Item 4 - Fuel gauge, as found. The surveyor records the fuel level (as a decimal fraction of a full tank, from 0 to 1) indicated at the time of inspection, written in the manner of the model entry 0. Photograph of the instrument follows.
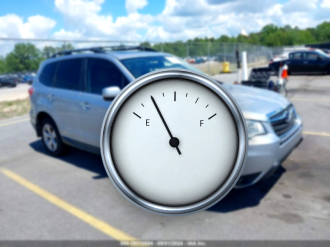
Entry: 0.25
